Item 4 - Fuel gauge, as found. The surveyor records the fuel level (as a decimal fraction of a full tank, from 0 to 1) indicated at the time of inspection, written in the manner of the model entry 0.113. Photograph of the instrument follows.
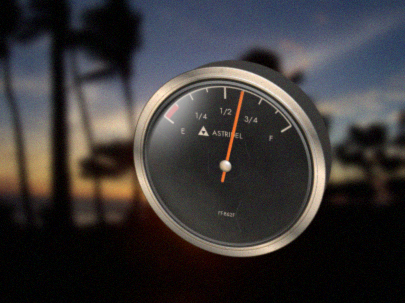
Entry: 0.625
